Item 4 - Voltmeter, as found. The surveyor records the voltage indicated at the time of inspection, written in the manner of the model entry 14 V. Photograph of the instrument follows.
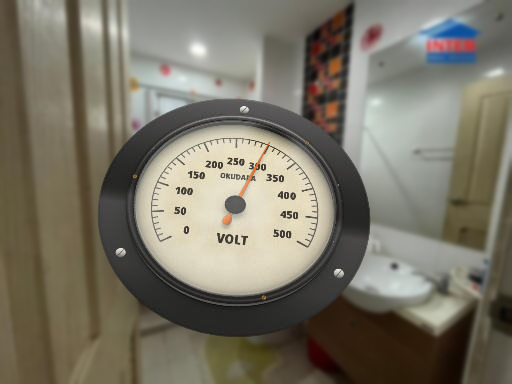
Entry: 300 V
